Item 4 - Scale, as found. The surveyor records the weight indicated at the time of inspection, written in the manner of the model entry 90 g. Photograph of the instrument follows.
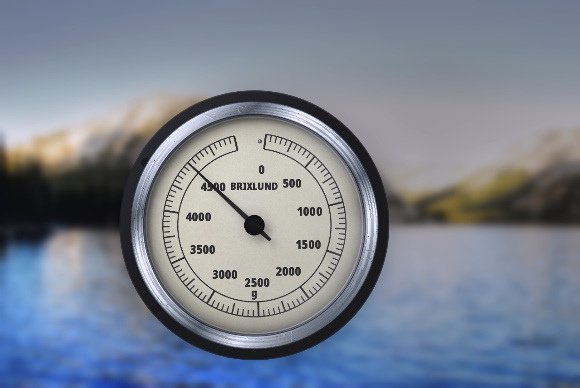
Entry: 4500 g
